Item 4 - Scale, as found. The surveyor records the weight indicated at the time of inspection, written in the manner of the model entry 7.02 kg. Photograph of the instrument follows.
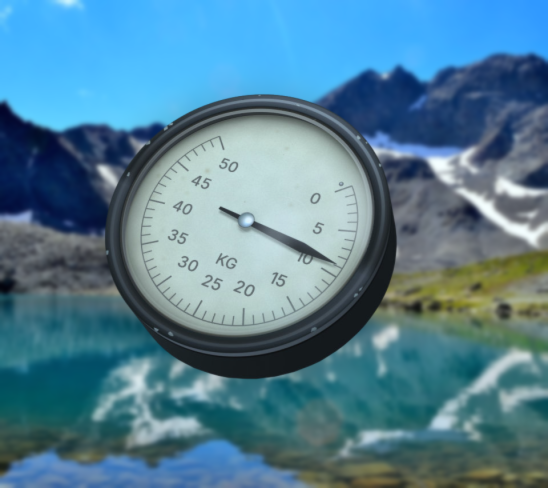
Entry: 9 kg
